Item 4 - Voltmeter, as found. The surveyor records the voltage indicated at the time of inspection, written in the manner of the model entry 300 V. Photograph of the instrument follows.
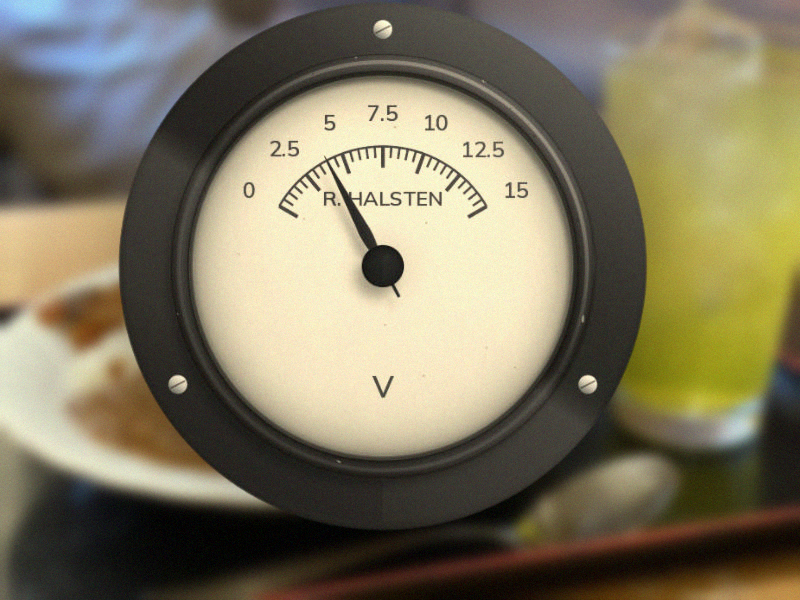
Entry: 4 V
